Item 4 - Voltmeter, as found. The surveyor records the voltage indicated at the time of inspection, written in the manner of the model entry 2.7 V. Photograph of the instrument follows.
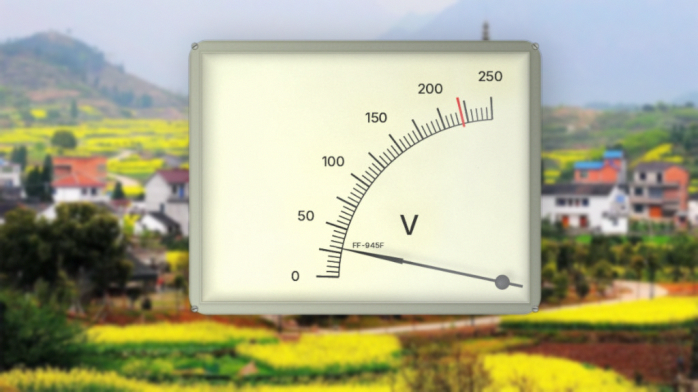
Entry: 30 V
